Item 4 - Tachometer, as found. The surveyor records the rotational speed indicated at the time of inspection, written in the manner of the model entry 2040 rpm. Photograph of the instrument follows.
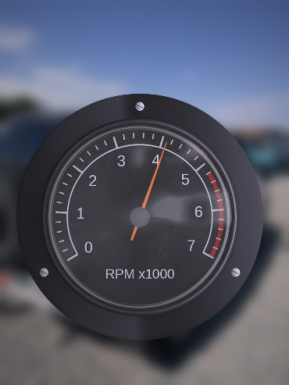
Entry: 4100 rpm
